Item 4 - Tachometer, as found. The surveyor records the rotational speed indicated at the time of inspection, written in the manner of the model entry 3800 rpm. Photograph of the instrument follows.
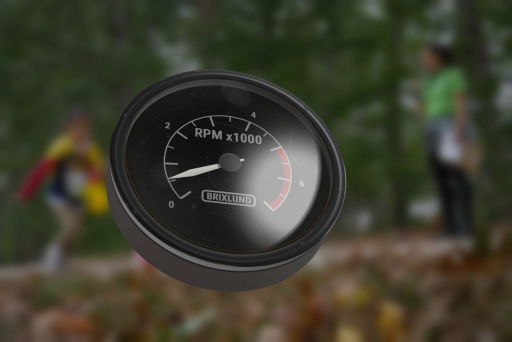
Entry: 500 rpm
